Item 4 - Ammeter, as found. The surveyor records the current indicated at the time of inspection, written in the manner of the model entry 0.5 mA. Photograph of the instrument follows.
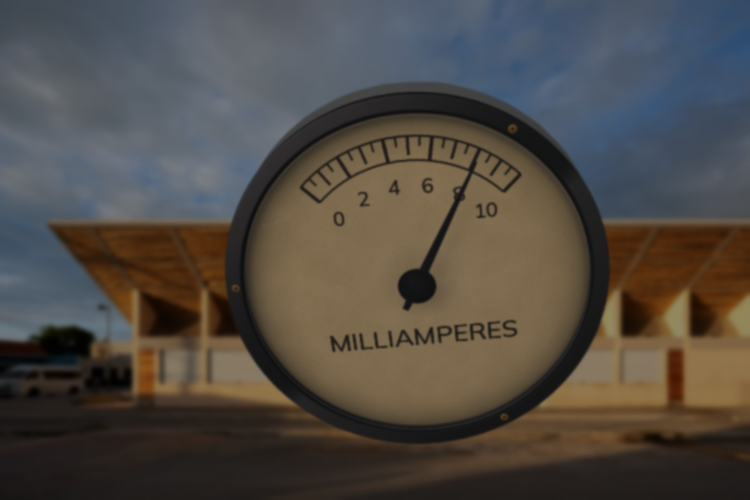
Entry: 8 mA
